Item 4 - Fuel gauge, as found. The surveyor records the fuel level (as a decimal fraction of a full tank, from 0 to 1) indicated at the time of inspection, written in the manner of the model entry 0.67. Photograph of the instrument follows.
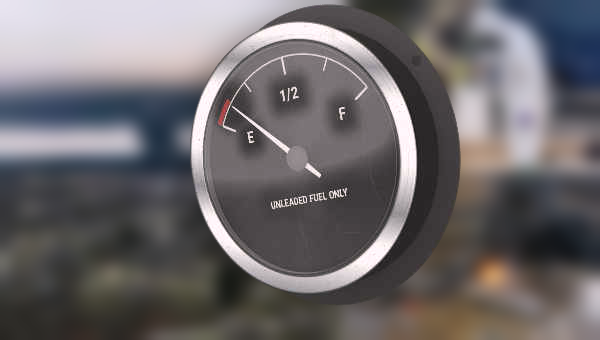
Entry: 0.125
